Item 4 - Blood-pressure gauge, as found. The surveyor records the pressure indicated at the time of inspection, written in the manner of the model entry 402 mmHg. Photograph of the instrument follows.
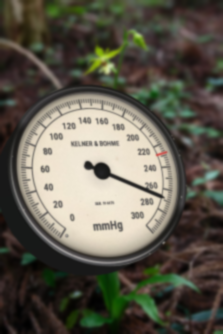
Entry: 270 mmHg
